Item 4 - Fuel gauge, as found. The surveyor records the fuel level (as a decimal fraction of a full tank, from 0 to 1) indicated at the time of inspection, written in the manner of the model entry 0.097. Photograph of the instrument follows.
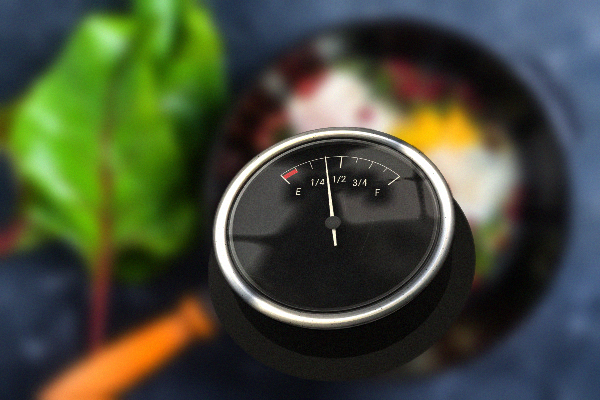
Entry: 0.375
